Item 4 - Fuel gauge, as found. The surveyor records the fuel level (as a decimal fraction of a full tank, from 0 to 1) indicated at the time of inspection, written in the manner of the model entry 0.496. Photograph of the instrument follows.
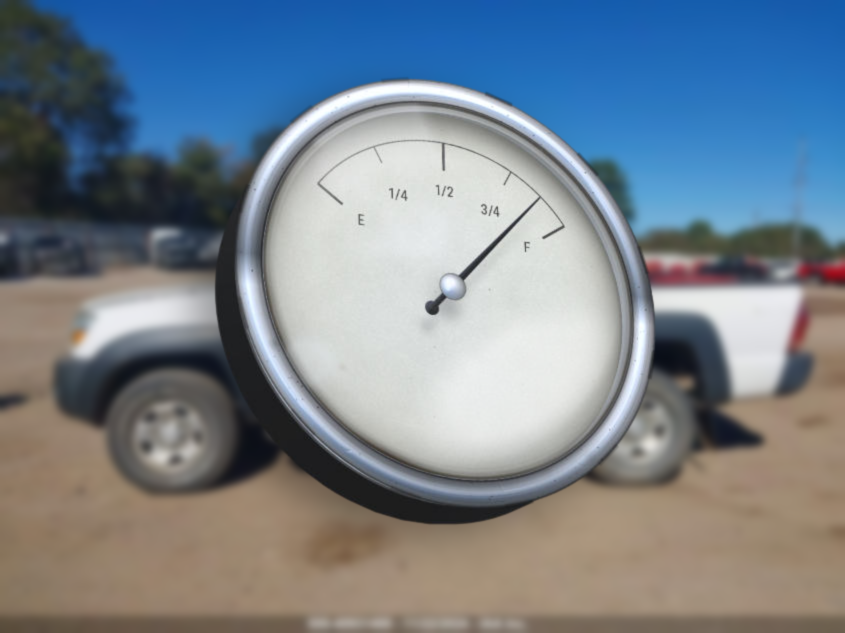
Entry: 0.875
